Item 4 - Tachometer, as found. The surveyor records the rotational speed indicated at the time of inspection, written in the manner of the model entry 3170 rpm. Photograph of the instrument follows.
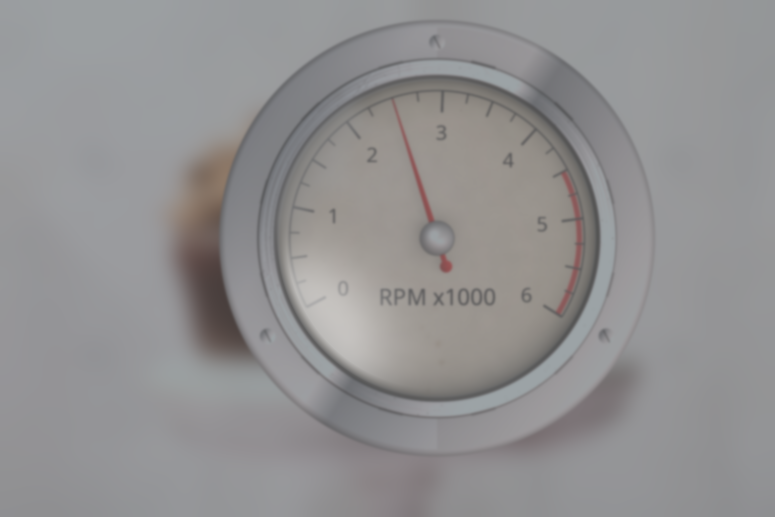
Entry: 2500 rpm
